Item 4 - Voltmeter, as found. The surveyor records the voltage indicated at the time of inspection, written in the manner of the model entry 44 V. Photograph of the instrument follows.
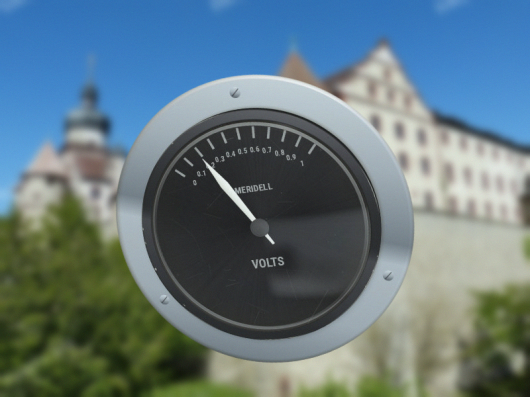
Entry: 0.2 V
